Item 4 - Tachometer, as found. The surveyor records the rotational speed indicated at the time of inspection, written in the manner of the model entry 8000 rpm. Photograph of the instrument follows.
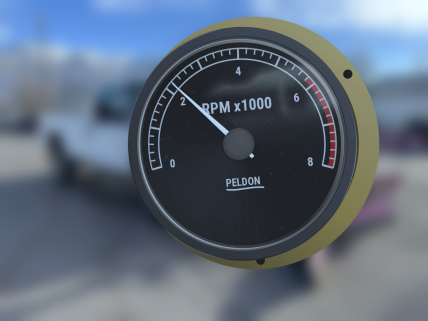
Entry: 2200 rpm
